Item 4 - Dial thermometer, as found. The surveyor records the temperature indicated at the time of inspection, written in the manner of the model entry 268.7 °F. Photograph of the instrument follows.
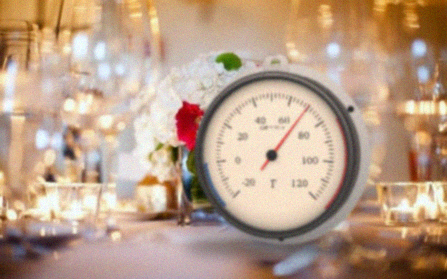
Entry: 70 °F
